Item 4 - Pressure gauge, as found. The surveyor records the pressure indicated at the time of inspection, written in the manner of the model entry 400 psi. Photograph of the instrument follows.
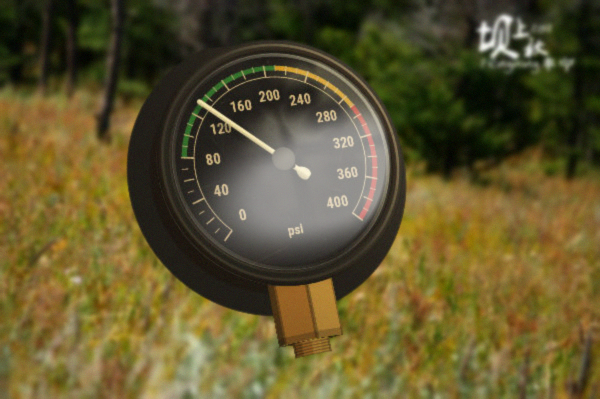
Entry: 130 psi
